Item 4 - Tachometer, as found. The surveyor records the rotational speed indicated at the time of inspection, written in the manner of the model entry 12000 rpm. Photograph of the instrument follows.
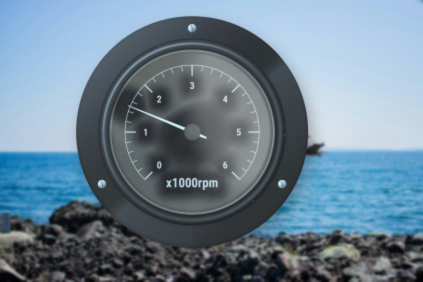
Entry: 1500 rpm
